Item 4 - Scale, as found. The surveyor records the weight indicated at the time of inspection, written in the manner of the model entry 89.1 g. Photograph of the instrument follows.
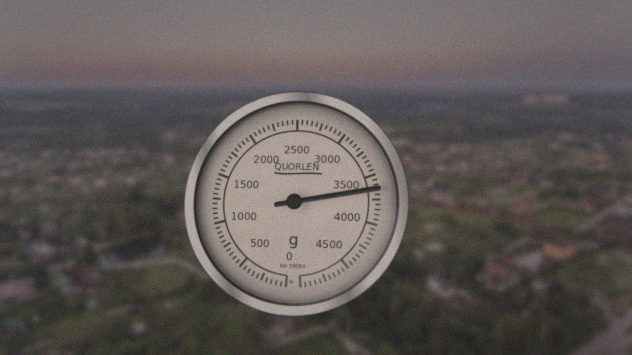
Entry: 3650 g
